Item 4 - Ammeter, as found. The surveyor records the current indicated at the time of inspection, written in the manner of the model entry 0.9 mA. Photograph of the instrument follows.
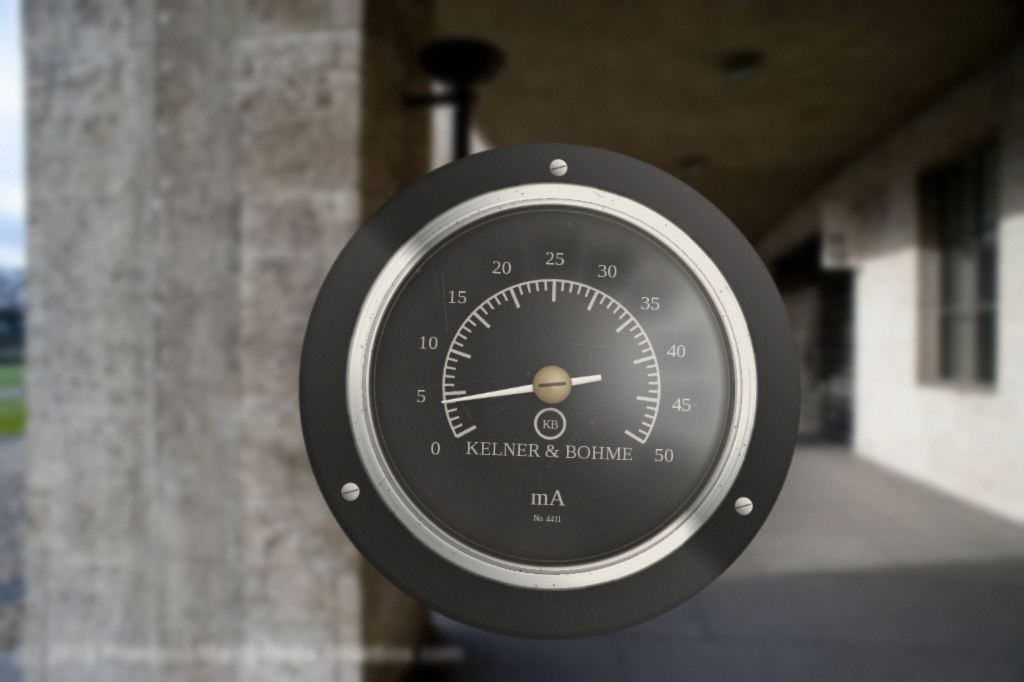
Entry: 4 mA
